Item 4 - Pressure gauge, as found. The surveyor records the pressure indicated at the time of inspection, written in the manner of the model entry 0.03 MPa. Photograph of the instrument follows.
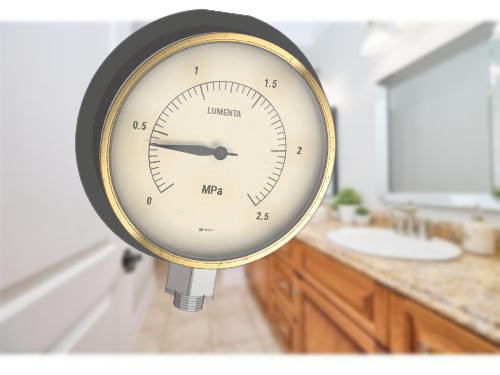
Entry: 0.4 MPa
